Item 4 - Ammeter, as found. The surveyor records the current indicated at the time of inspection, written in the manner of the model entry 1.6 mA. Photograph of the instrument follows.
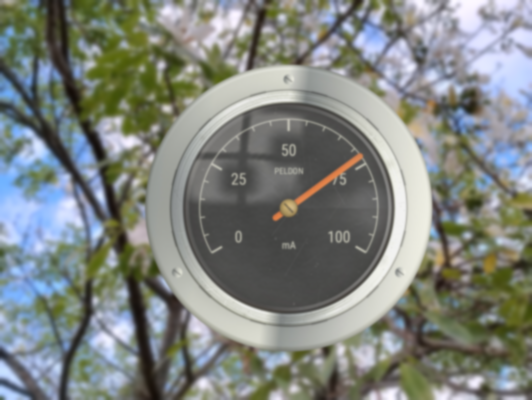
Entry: 72.5 mA
